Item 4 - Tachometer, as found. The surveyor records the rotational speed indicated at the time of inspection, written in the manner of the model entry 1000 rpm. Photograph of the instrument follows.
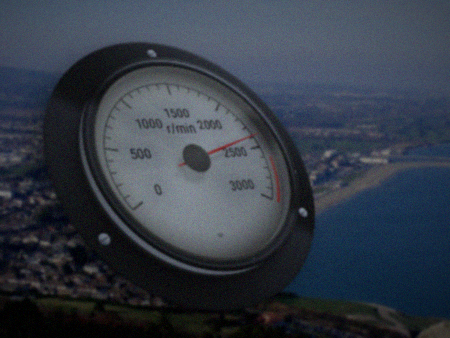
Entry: 2400 rpm
